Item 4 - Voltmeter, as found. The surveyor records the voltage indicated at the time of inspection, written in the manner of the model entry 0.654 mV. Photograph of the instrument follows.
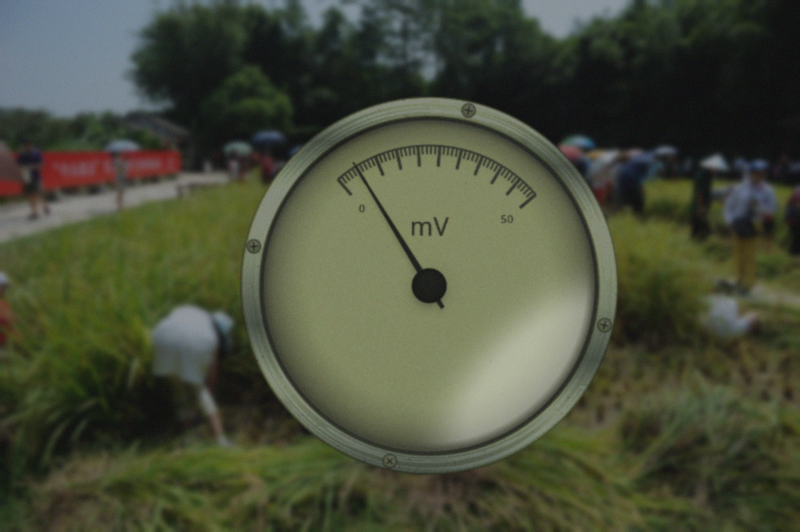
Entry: 5 mV
